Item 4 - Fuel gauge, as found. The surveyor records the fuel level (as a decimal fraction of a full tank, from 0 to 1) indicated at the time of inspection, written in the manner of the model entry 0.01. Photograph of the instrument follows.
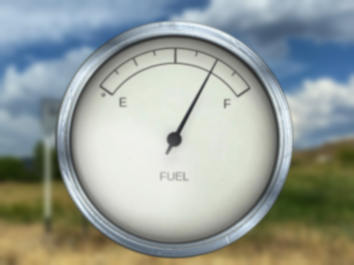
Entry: 0.75
